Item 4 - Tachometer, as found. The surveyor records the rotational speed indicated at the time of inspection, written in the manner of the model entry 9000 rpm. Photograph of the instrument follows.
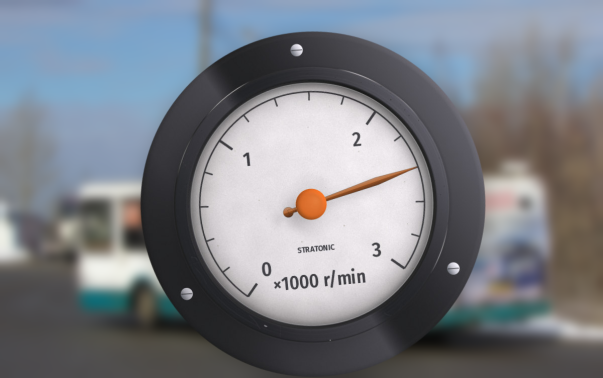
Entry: 2400 rpm
